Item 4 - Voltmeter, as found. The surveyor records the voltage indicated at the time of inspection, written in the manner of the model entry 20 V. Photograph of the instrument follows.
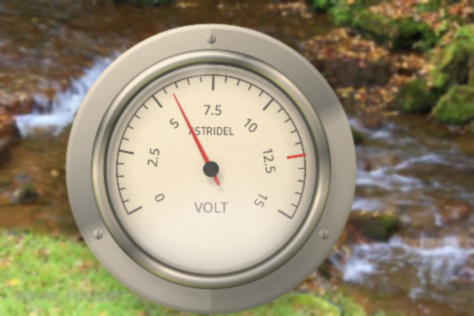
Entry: 5.75 V
